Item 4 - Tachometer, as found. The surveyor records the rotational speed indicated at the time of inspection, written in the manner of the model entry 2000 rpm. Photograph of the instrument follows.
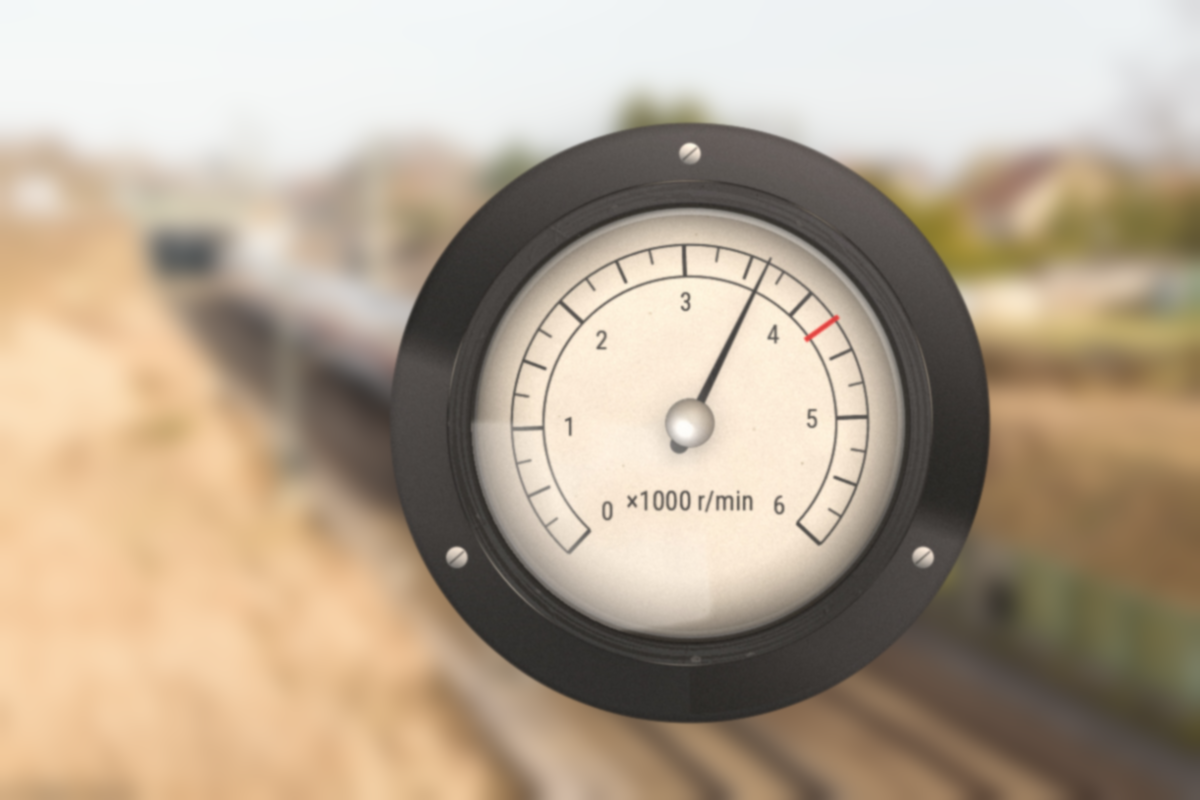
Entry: 3625 rpm
